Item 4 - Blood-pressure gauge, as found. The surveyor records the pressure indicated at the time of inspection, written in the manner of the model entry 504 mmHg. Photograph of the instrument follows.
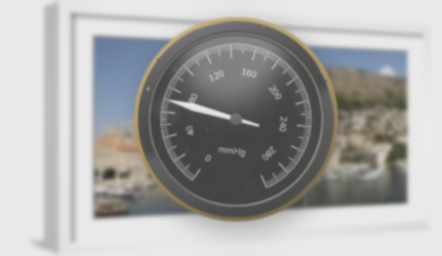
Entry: 70 mmHg
